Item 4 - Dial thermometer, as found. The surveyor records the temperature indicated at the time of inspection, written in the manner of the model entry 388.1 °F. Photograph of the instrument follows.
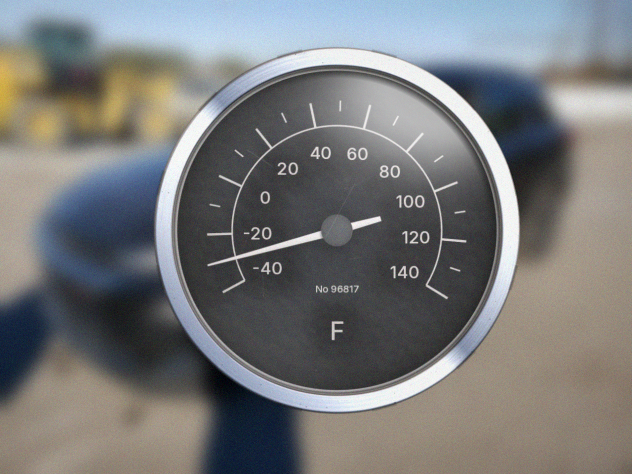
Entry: -30 °F
